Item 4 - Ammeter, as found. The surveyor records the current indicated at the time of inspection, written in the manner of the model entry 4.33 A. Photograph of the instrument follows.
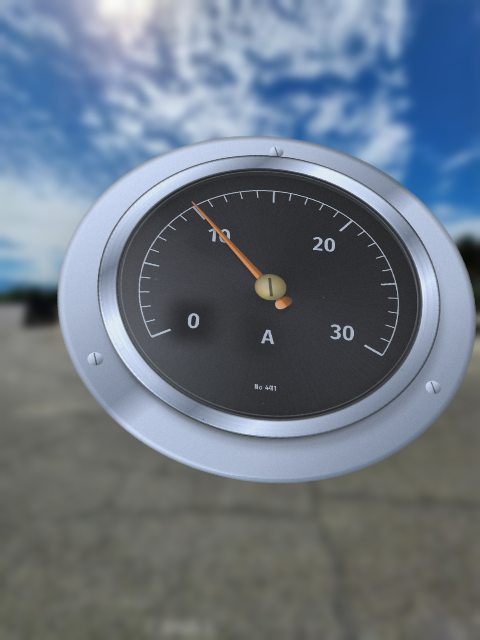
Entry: 10 A
